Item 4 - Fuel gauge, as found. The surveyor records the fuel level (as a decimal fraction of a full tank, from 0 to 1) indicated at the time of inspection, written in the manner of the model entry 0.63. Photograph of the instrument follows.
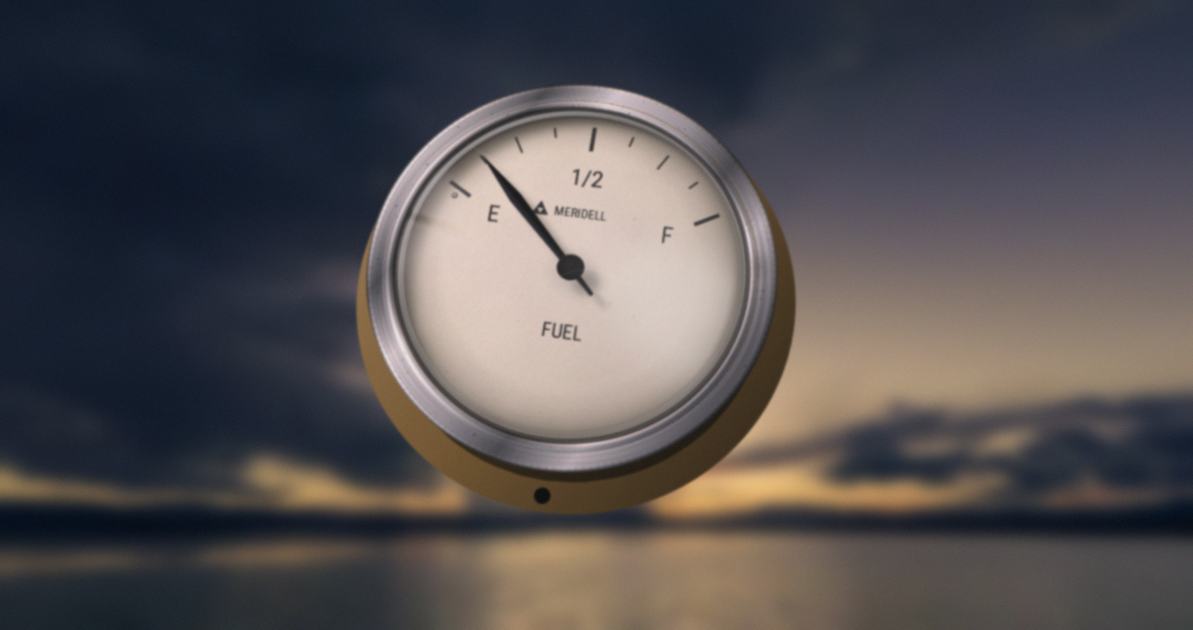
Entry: 0.125
